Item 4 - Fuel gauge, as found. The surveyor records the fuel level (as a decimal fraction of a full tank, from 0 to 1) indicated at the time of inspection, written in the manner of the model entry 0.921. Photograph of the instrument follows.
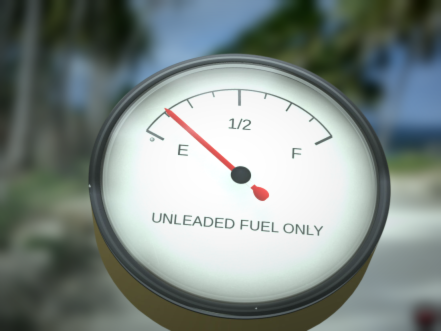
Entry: 0.125
